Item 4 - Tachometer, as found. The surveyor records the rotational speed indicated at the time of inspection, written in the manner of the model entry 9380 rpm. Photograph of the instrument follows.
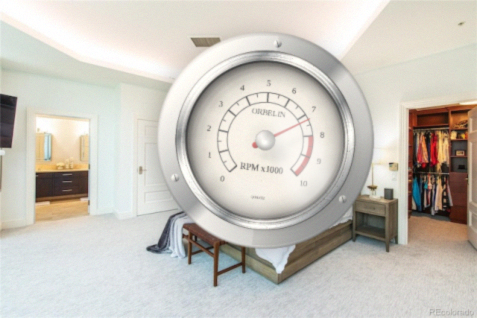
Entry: 7250 rpm
